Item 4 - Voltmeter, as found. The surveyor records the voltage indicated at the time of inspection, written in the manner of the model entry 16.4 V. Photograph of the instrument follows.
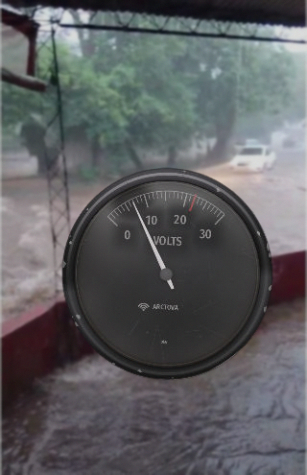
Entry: 7 V
